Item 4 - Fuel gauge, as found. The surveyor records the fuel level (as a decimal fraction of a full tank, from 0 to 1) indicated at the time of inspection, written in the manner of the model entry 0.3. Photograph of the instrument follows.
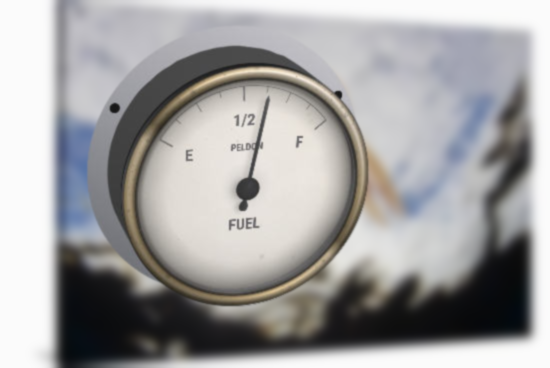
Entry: 0.625
